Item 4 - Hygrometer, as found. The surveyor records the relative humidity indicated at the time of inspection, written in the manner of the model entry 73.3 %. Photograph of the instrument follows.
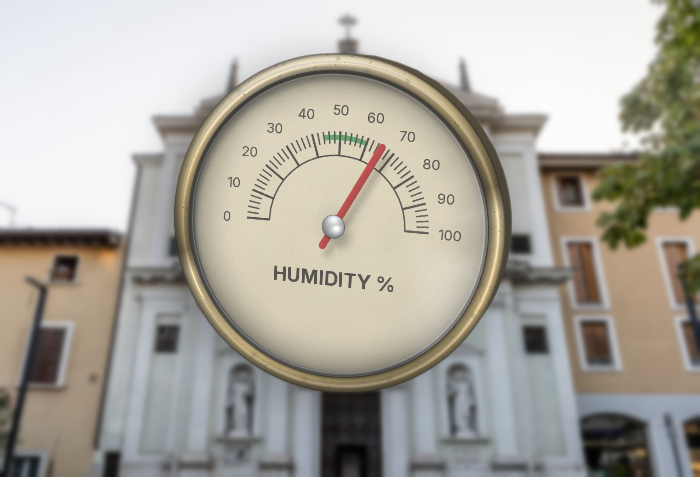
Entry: 66 %
